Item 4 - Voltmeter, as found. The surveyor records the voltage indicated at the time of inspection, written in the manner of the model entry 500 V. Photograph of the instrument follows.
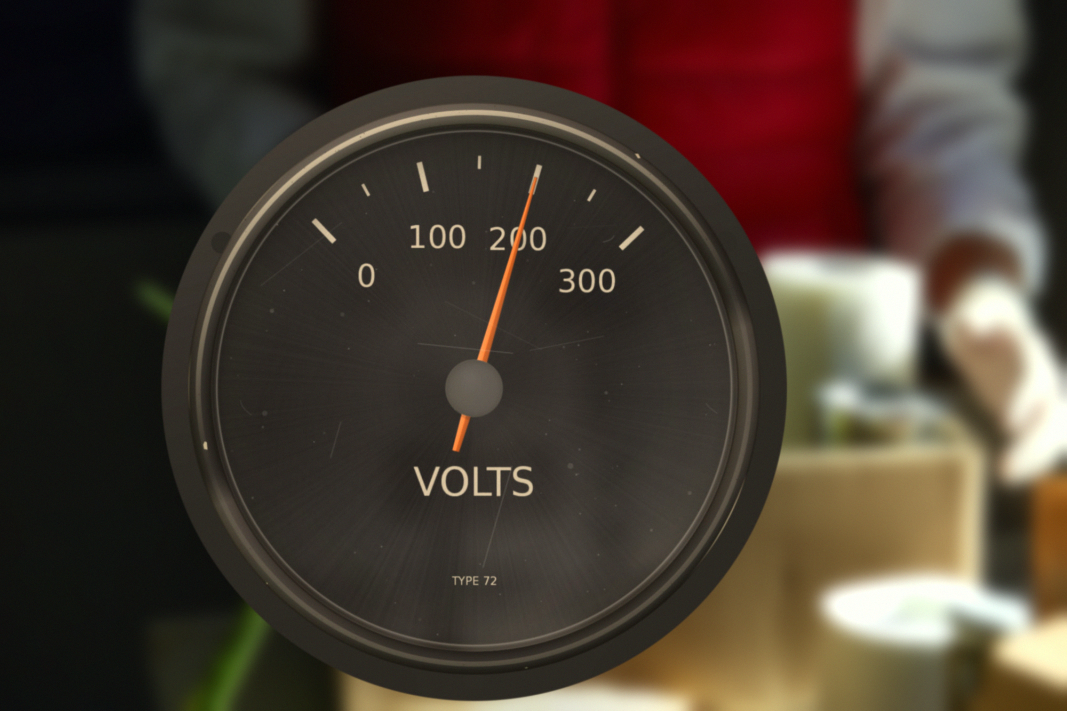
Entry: 200 V
